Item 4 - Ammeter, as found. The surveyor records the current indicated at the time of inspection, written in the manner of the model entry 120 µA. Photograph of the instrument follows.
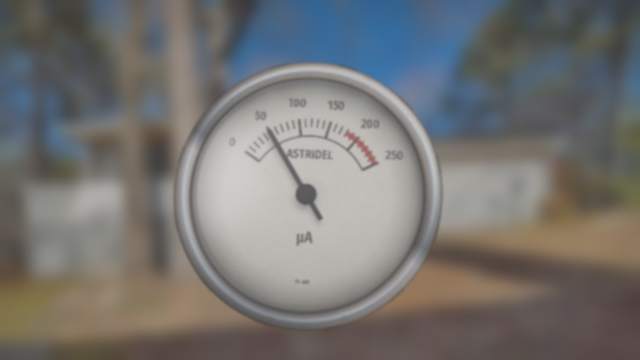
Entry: 50 µA
